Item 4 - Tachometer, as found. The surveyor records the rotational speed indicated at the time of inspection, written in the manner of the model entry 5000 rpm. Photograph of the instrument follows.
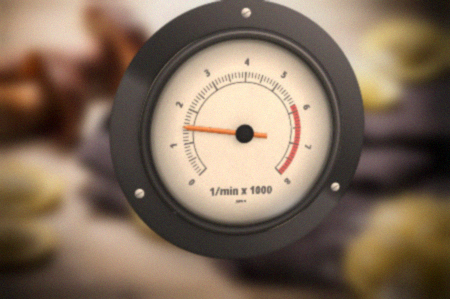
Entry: 1500 rpm
